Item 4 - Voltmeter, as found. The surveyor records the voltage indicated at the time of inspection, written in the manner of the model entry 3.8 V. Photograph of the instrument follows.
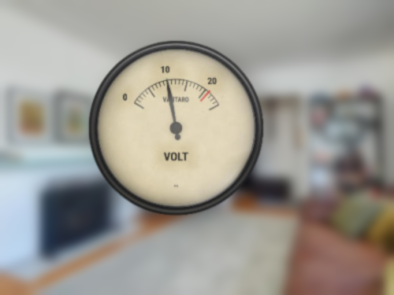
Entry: 10 V
